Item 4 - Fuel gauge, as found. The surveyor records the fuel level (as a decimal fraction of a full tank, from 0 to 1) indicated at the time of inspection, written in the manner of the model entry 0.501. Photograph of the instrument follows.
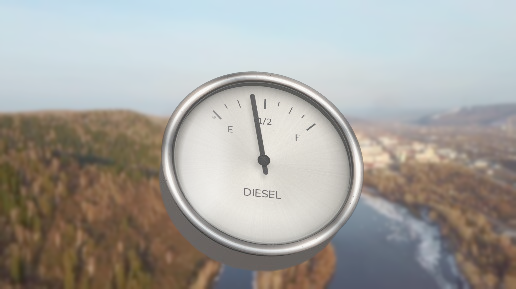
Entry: 0.375
